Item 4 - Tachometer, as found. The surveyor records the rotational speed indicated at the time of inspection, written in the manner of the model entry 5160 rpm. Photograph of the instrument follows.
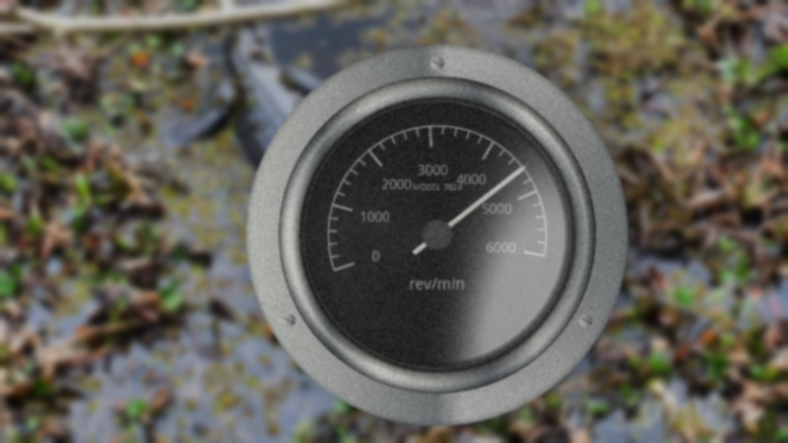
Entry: 4600 rpm
